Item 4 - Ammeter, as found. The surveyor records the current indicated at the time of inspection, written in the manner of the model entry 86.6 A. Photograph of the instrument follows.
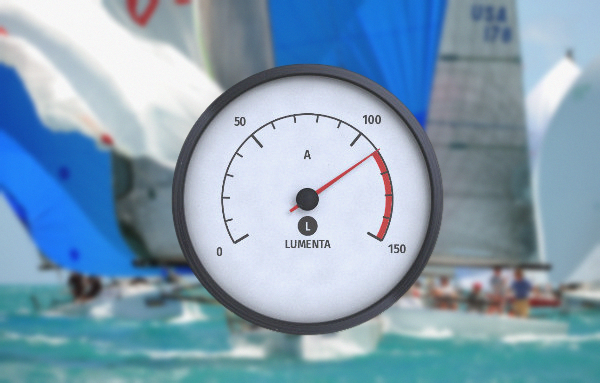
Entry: 110 A
